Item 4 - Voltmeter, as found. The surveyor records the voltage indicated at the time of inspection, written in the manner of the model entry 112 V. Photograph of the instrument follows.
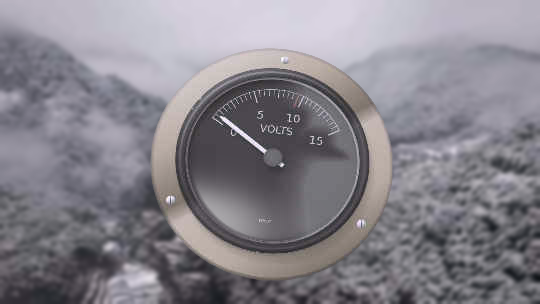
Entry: 0.5 V
